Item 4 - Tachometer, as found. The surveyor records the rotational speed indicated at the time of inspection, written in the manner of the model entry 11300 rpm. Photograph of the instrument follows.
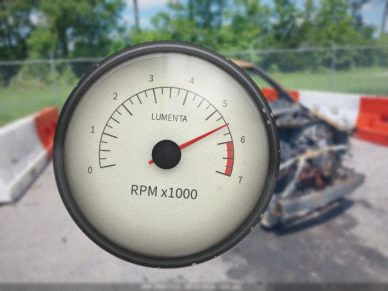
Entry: 5500 rpm
